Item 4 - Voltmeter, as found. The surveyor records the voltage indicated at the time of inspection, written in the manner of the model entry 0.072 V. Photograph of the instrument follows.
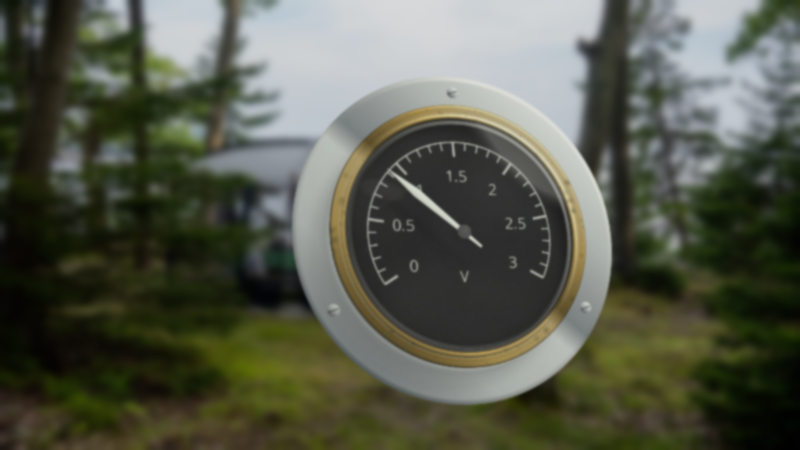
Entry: 0.9 V
